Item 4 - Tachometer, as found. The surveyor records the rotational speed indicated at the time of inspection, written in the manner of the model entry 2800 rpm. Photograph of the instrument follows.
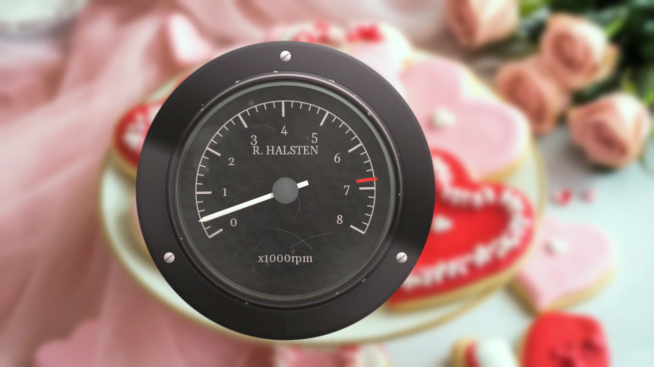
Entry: 400 rpm
